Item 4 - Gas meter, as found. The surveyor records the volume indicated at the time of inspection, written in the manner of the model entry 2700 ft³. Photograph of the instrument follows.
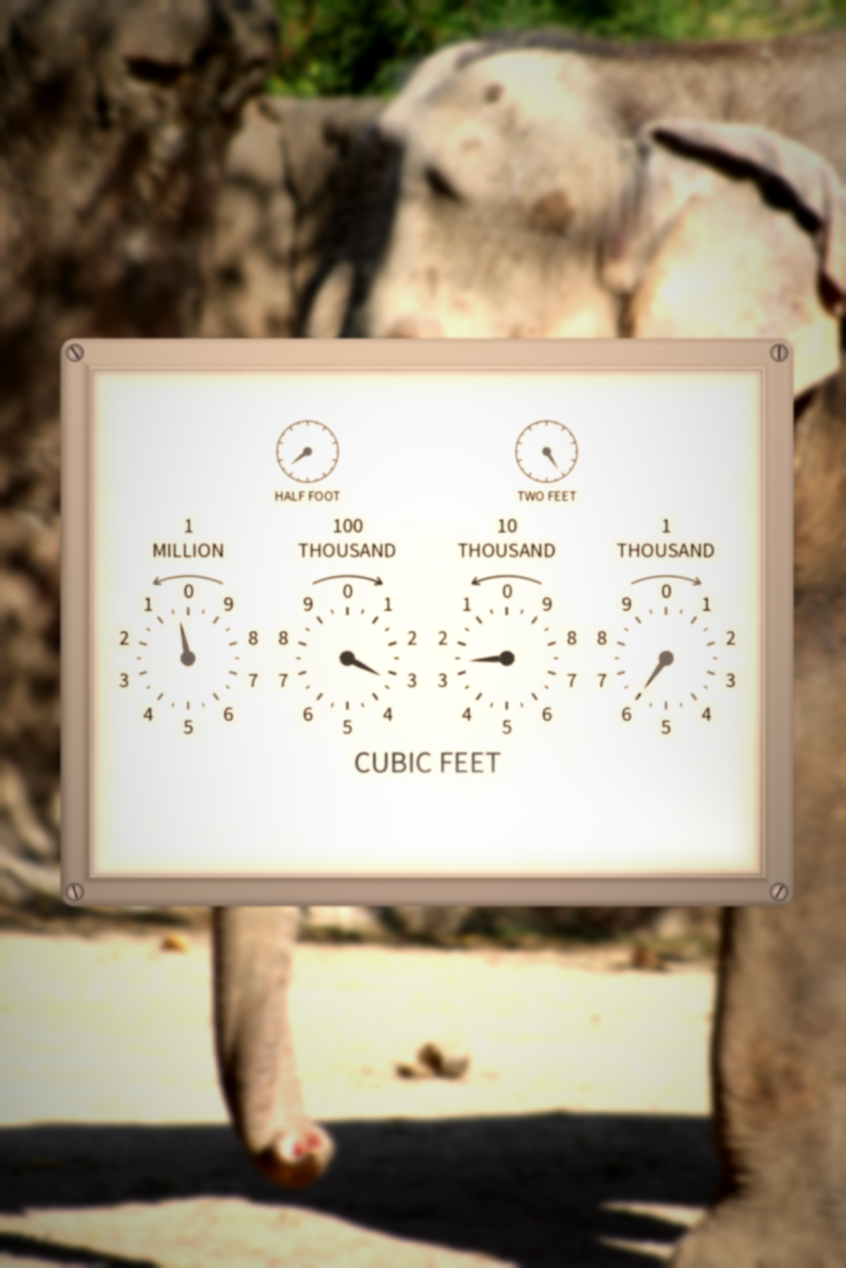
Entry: 32600 ft³
